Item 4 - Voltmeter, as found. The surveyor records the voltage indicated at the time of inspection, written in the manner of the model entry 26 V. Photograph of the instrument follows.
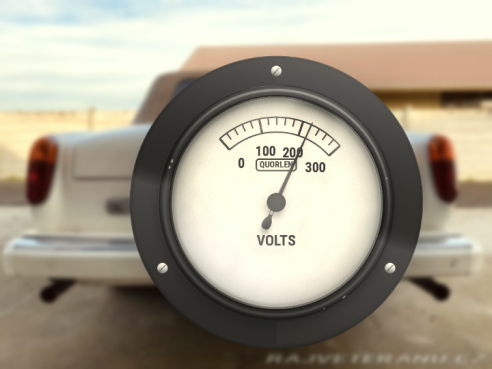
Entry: 220 V
